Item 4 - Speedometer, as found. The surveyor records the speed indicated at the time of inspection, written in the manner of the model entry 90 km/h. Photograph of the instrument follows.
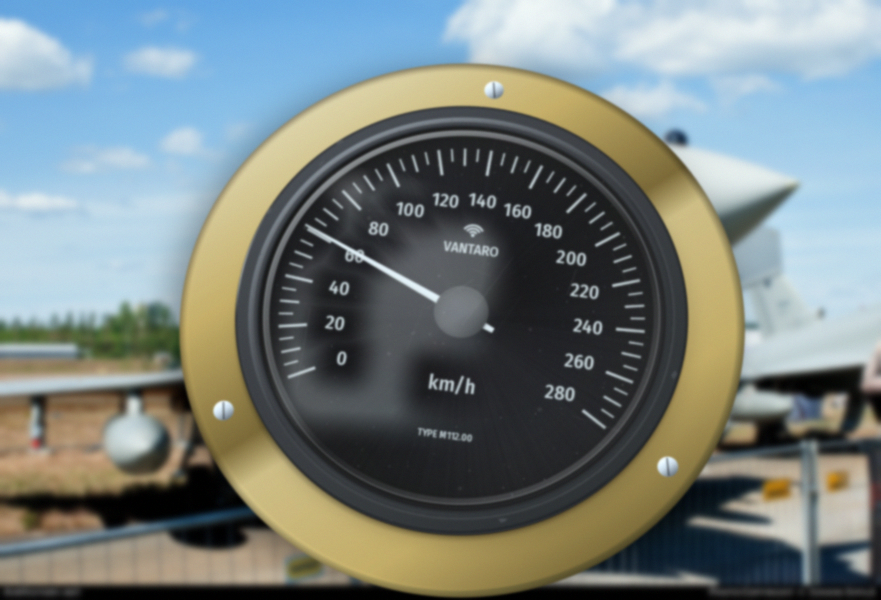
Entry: 60 km/h
